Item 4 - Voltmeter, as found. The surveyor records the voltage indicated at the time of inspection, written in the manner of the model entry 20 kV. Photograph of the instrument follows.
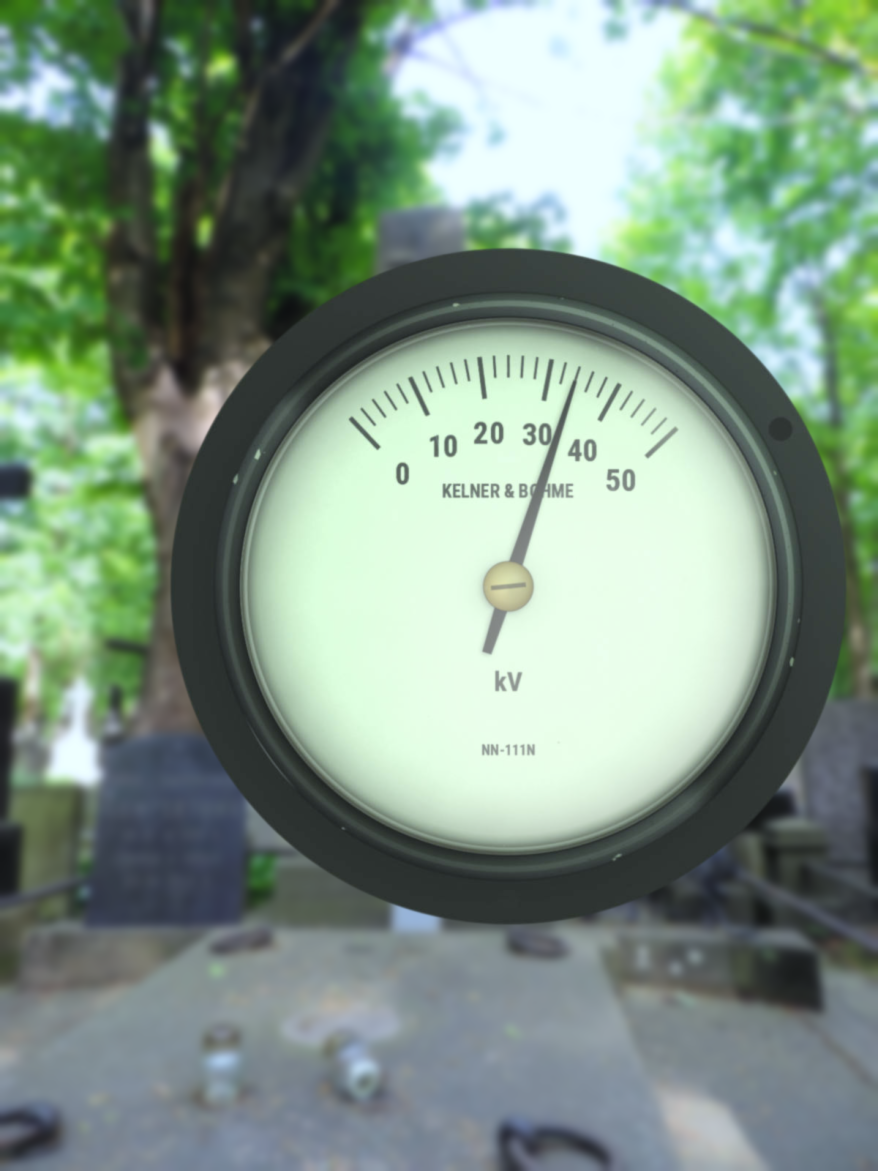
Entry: 34 kV
